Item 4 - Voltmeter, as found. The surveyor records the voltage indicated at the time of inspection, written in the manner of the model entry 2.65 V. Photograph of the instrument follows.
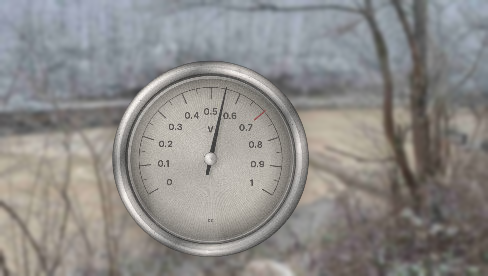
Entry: 0.55 V
